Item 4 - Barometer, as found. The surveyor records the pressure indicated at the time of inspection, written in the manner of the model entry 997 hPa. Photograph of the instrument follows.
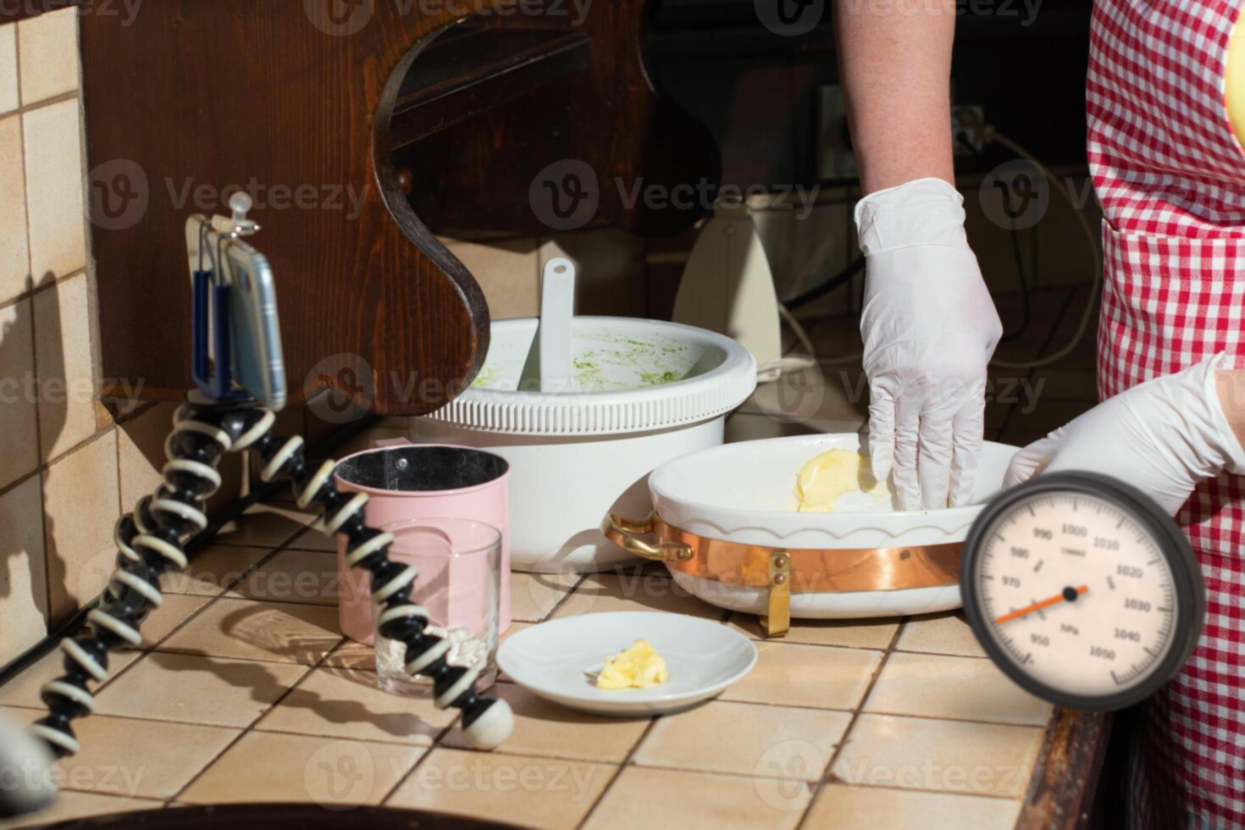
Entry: 960 hPa
